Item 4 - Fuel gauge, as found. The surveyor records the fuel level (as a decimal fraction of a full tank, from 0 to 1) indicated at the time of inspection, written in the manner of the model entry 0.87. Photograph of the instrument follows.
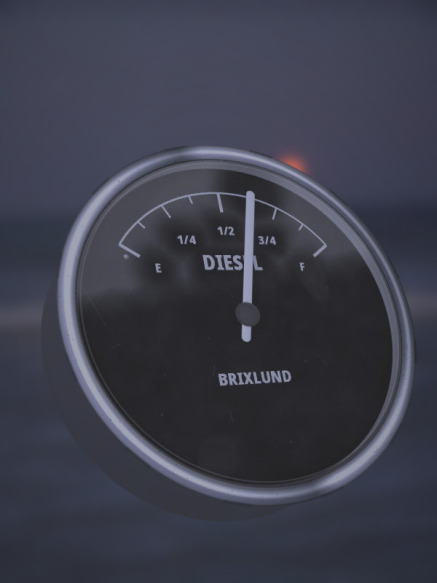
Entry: 0.625
